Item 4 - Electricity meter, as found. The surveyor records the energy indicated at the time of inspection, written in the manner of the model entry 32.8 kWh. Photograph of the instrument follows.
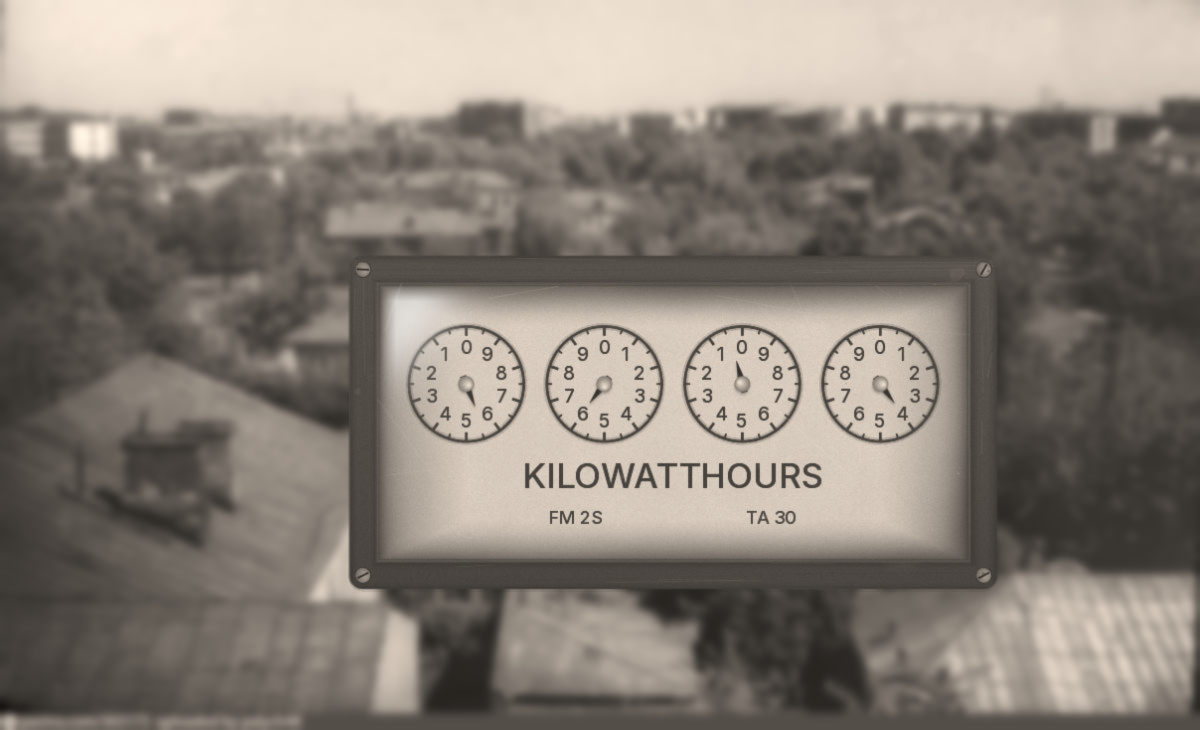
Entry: 5604 kWh
